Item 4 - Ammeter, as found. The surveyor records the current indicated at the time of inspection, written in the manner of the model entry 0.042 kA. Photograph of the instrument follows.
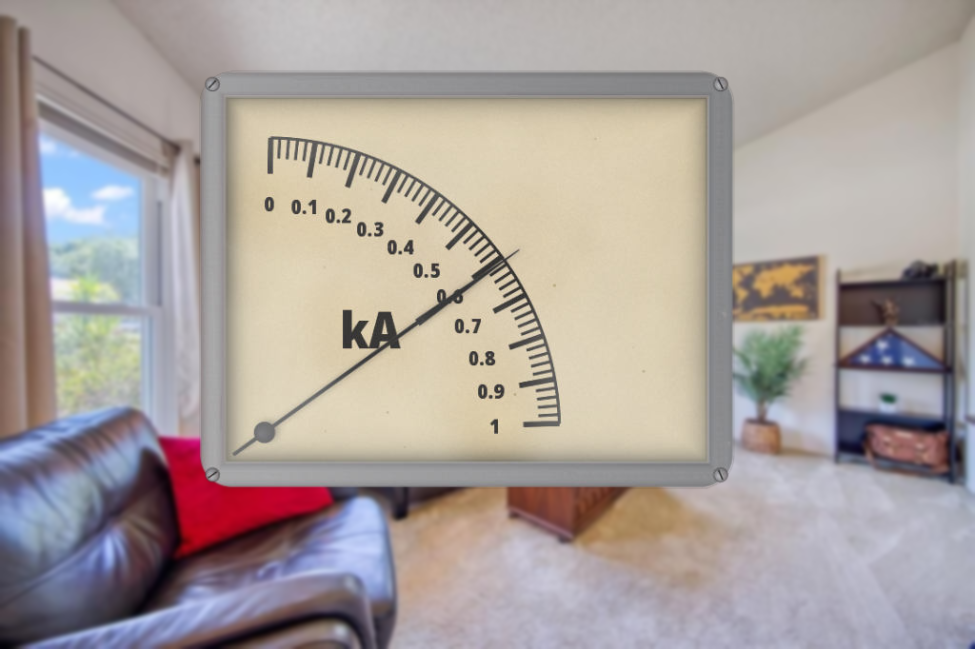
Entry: 0.61 kA
